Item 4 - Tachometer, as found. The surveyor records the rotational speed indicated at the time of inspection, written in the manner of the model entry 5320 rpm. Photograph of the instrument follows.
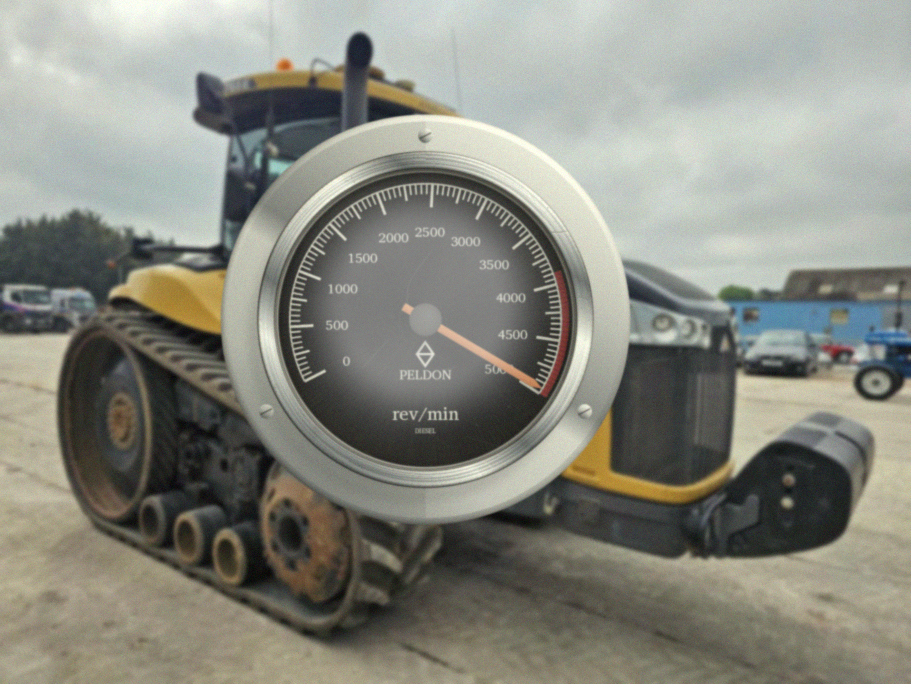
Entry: 4950 rpm
